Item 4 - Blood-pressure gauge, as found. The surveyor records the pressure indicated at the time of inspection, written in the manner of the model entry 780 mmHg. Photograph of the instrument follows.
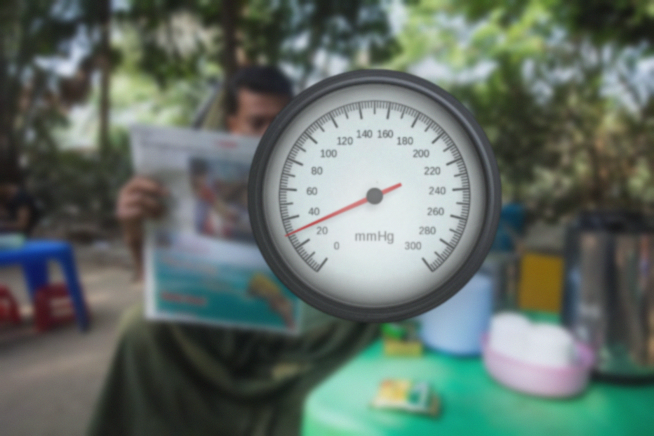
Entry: 30 mmHg
